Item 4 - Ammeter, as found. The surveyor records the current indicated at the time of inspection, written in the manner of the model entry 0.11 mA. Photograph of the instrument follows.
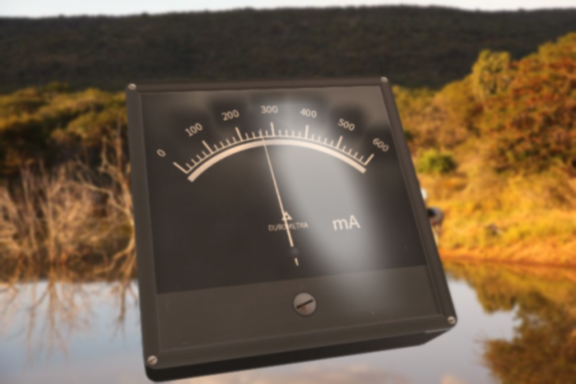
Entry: 260 mA
